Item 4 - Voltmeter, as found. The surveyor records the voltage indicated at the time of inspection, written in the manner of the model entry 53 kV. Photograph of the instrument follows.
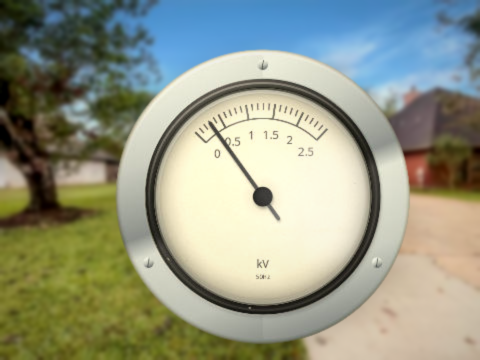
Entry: 0.3 kV
